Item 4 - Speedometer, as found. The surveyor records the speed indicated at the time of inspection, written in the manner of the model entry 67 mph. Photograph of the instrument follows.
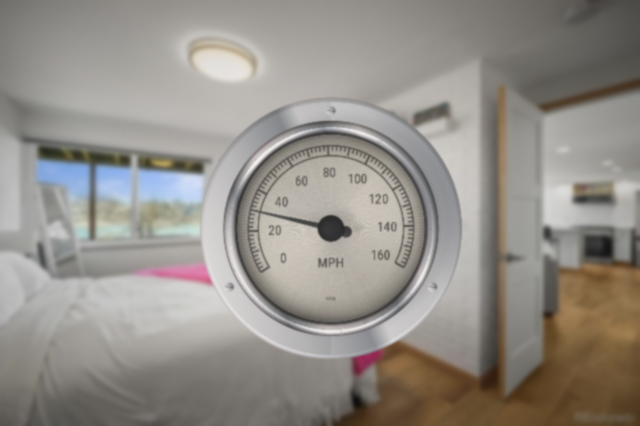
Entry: 30 mph
